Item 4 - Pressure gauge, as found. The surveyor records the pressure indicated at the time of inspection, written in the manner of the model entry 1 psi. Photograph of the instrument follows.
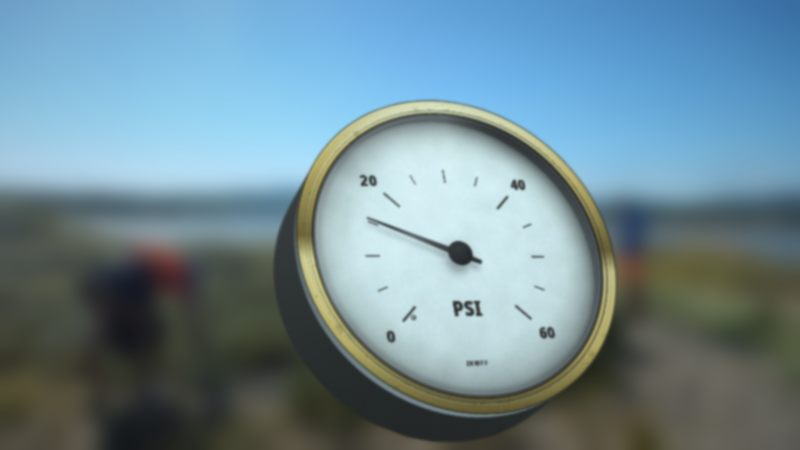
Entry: 15 psi
